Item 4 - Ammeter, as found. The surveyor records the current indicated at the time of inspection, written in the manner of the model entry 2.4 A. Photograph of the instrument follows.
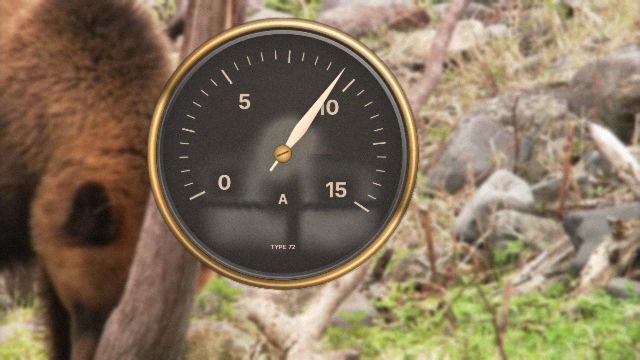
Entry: 9.5 A
